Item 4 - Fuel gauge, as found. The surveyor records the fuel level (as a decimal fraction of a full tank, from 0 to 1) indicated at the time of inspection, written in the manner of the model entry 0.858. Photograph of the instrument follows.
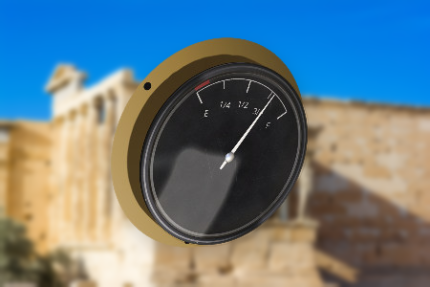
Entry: 0.75
